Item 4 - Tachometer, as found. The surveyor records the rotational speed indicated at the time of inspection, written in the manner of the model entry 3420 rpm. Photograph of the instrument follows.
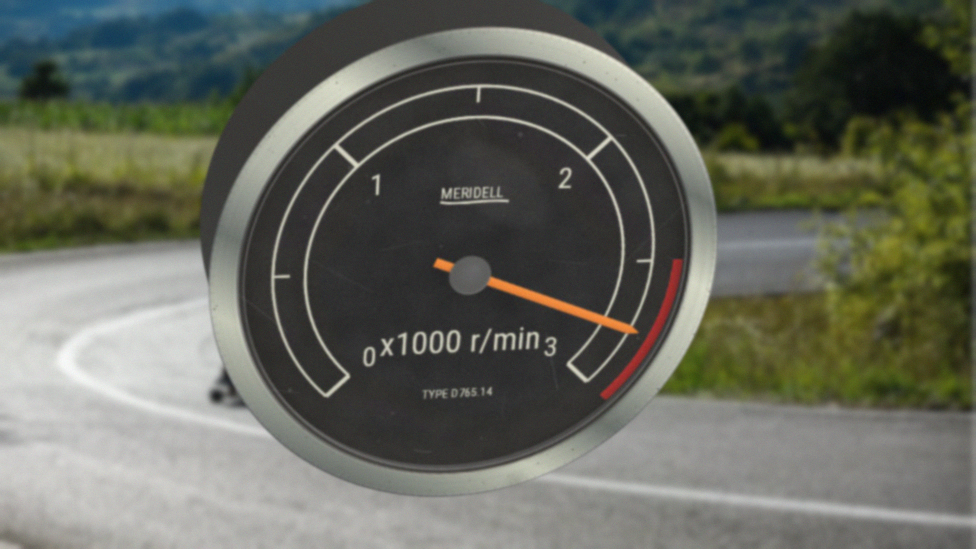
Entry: 2750 rpm
